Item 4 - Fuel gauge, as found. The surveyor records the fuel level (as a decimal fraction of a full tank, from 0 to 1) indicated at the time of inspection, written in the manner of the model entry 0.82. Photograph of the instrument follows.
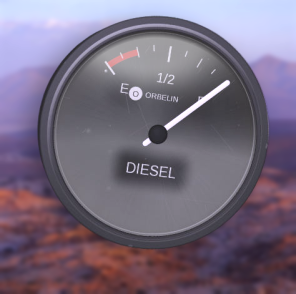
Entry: 1
